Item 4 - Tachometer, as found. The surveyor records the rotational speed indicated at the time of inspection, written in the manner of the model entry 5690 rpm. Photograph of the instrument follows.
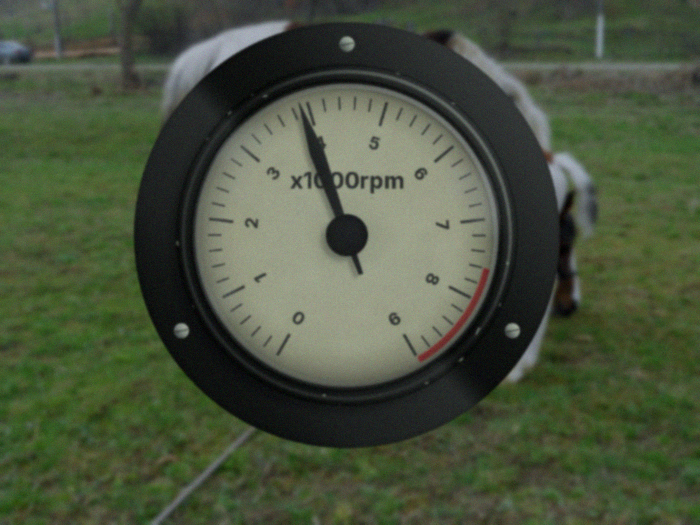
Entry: 3900 rpm
